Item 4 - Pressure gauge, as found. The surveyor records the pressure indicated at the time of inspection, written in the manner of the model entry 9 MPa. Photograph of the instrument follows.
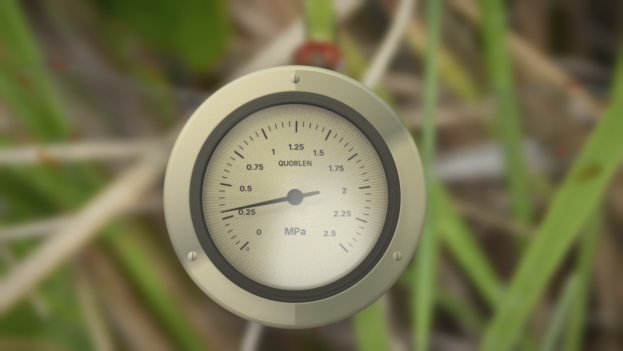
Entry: 0.3 MPa
